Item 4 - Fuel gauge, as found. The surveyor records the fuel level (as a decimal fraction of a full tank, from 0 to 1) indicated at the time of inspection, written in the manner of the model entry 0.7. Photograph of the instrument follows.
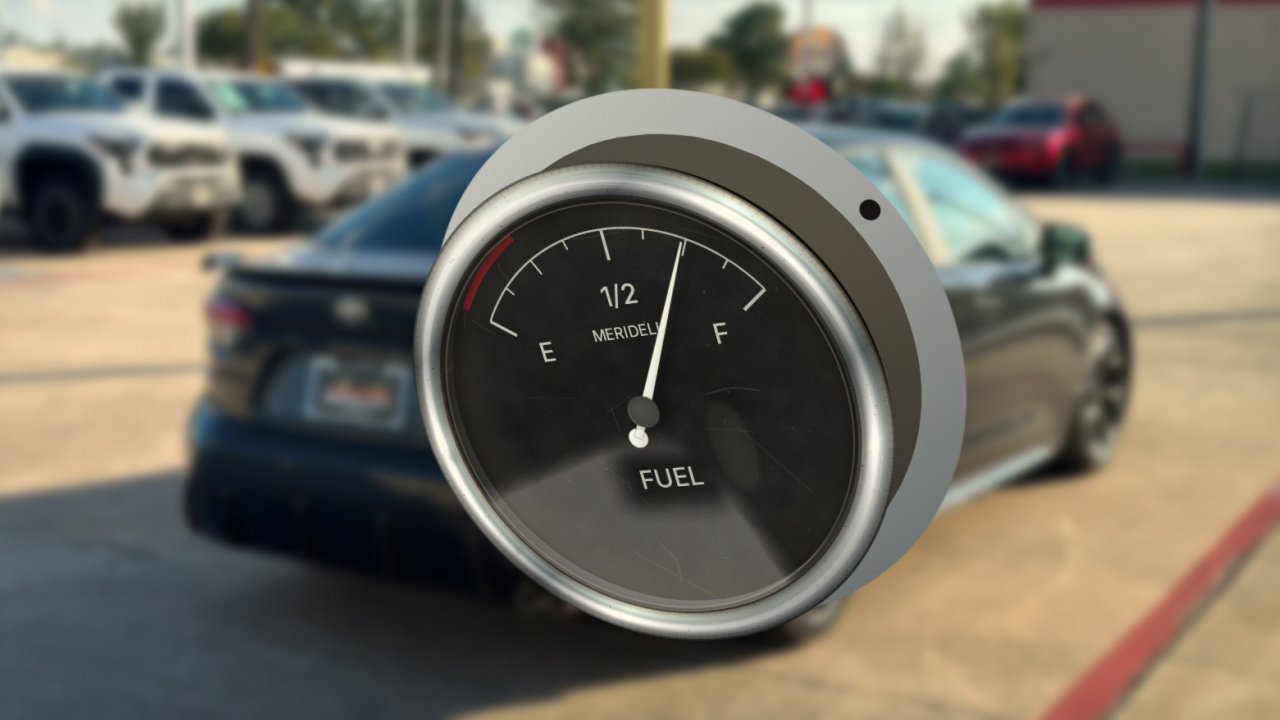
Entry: 0.75
